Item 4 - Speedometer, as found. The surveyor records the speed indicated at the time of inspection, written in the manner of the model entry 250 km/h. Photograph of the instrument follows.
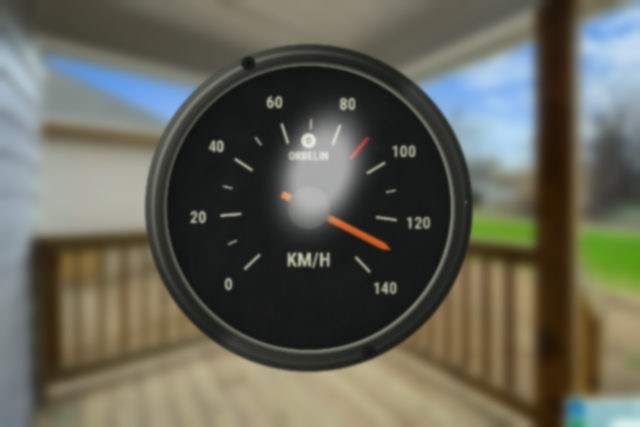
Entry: 130 km/h
